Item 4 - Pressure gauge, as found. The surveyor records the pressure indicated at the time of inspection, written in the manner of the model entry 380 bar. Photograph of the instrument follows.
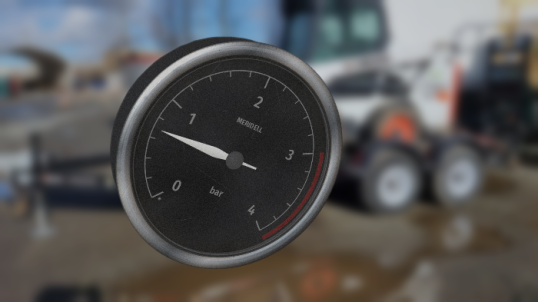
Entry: 0.7 bar
